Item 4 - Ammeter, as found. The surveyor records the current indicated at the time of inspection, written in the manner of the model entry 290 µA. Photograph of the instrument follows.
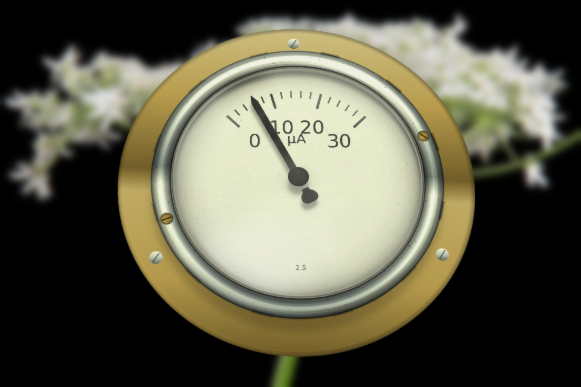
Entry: 6 µA
